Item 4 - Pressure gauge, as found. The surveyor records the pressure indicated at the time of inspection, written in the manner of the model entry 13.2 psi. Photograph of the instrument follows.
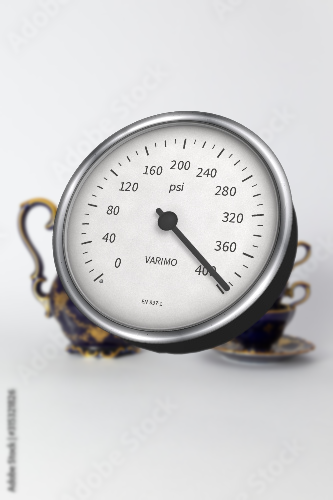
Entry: 395 psi
